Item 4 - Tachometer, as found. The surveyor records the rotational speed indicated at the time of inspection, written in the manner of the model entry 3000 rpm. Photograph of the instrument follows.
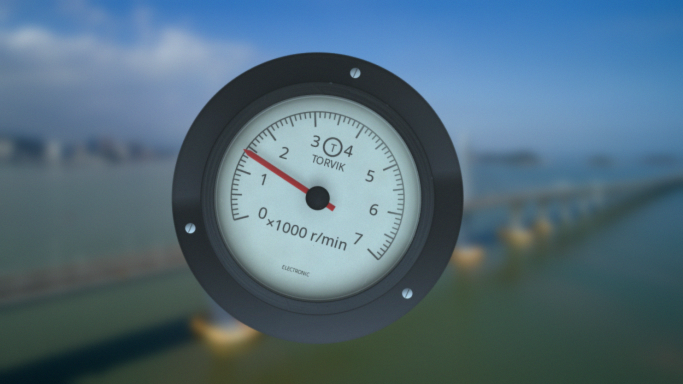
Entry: 1400 rpm
